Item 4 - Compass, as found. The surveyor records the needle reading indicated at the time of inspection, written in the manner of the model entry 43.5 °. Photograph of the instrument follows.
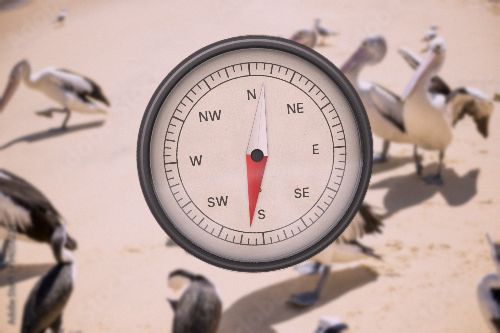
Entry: 190 °
